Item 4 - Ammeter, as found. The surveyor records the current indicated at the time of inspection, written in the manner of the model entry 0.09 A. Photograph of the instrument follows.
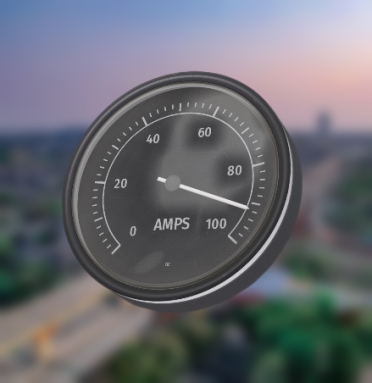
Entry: 92 A
